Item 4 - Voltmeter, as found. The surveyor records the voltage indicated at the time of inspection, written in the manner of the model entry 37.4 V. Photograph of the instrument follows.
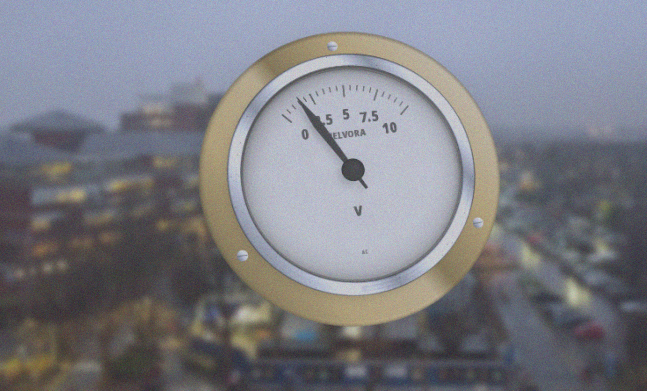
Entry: 1.5 V
